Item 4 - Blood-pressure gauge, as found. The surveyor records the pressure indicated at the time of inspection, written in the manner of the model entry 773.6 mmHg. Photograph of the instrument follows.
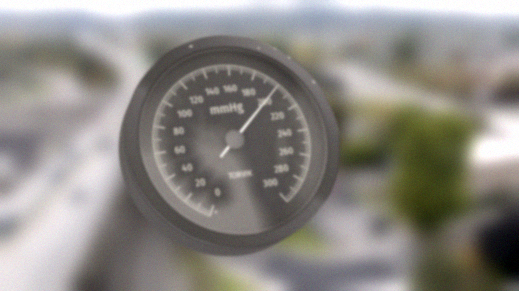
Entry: 200 mmHg
